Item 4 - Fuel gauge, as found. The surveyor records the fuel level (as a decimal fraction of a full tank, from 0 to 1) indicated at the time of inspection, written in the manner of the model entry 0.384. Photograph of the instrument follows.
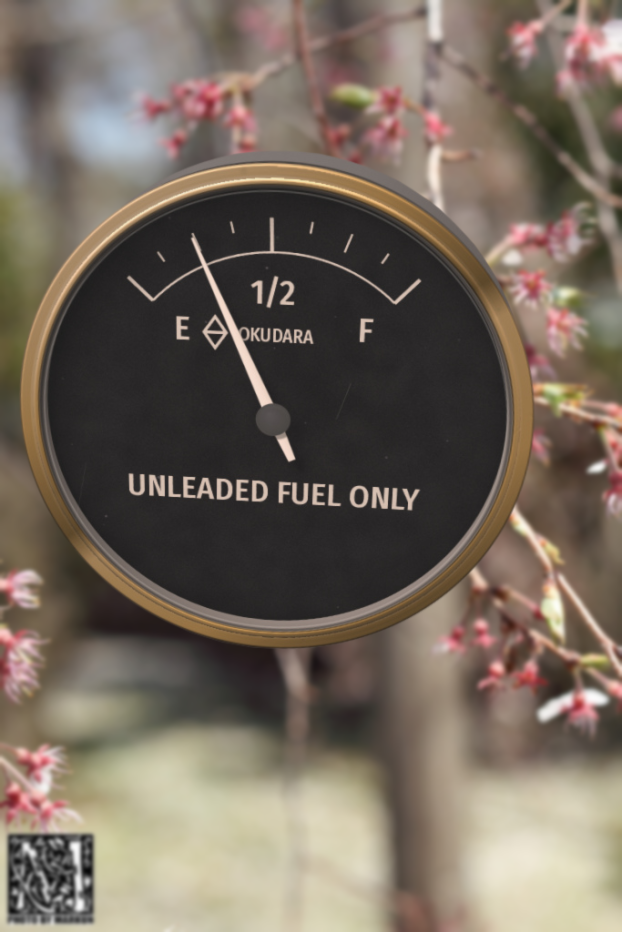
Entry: 0.25
